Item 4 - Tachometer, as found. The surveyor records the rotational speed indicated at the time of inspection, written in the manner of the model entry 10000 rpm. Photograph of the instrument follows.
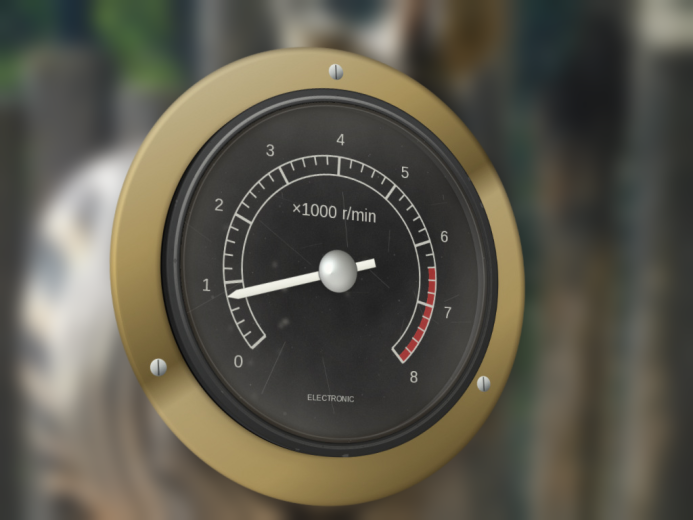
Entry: 800 rpm
